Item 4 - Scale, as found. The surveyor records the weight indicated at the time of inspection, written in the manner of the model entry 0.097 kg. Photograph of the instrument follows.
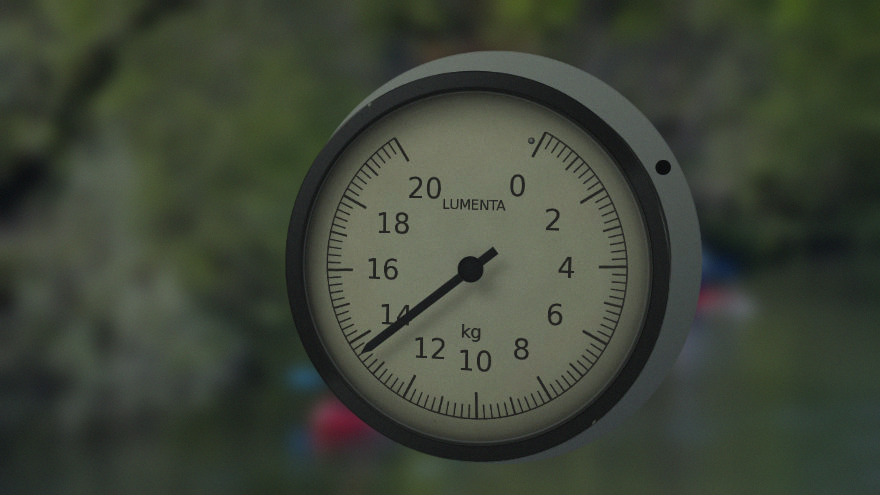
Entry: 13.6 kg
